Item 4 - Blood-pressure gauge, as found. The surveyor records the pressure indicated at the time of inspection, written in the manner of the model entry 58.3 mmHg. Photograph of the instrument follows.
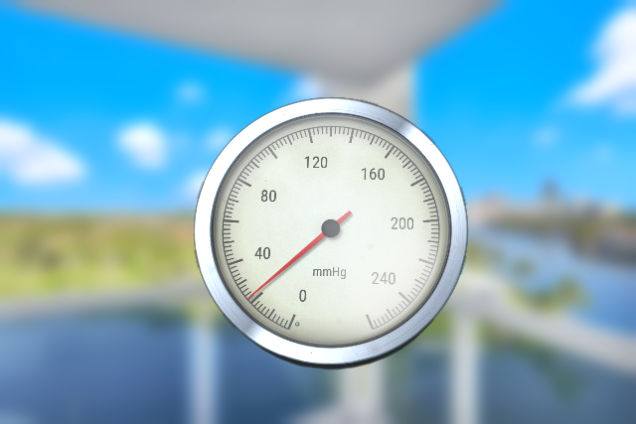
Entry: 22 mmHg
